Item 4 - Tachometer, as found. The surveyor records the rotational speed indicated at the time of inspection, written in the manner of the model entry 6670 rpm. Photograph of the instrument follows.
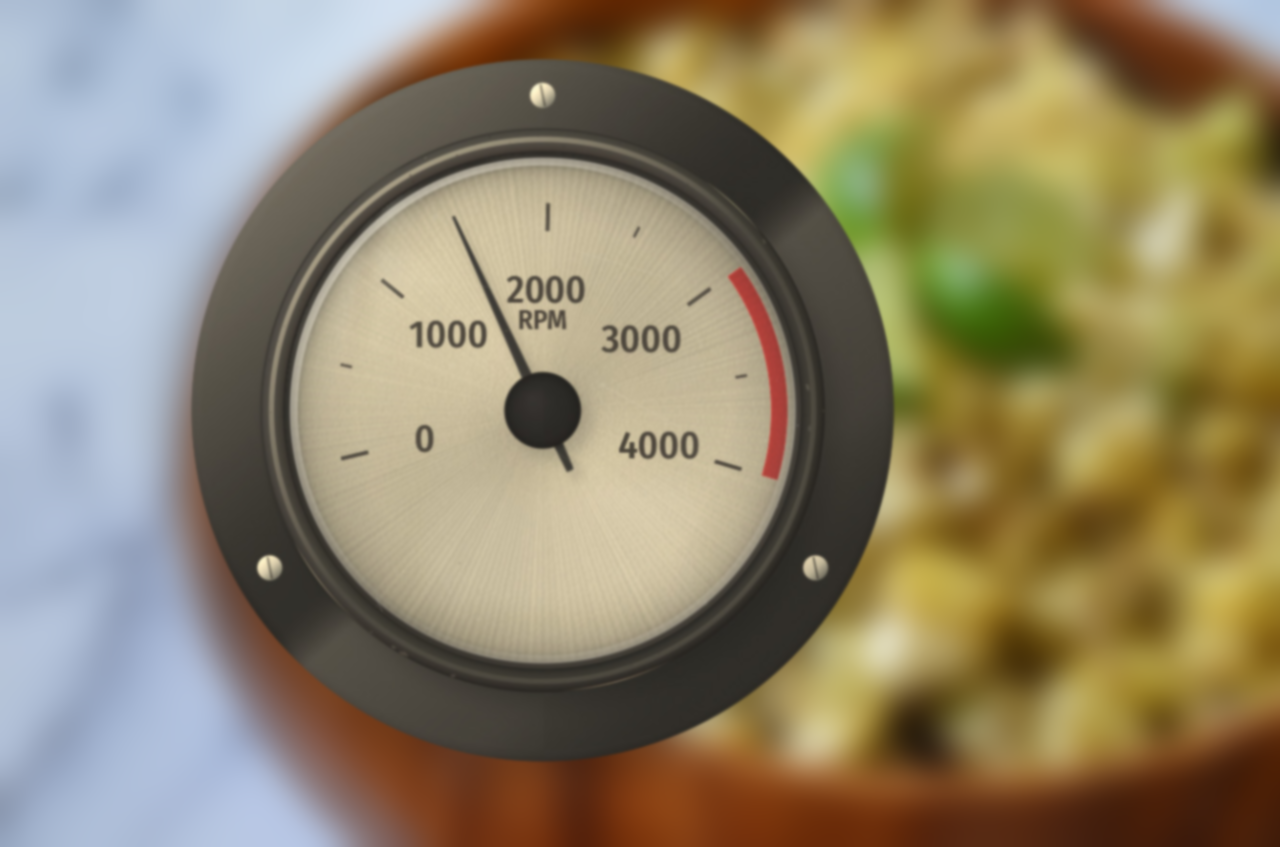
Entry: 1500 rpm
